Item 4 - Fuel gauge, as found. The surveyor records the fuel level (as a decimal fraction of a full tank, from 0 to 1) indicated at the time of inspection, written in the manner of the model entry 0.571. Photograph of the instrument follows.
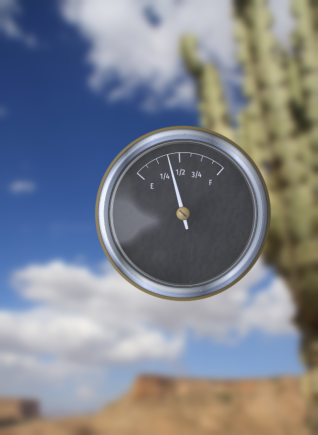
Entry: 0.375
